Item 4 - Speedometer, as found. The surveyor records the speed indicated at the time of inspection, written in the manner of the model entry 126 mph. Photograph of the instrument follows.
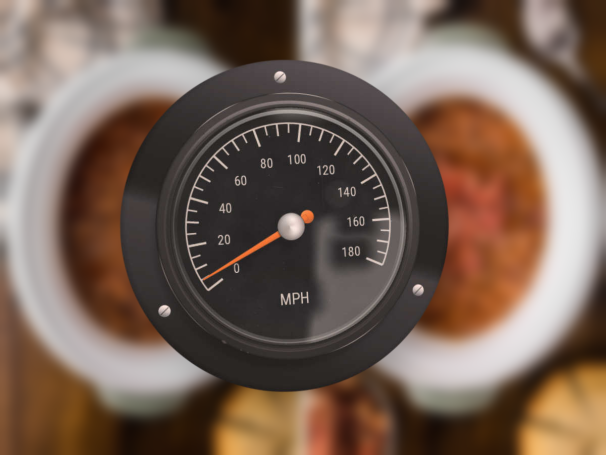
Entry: 5 mph
